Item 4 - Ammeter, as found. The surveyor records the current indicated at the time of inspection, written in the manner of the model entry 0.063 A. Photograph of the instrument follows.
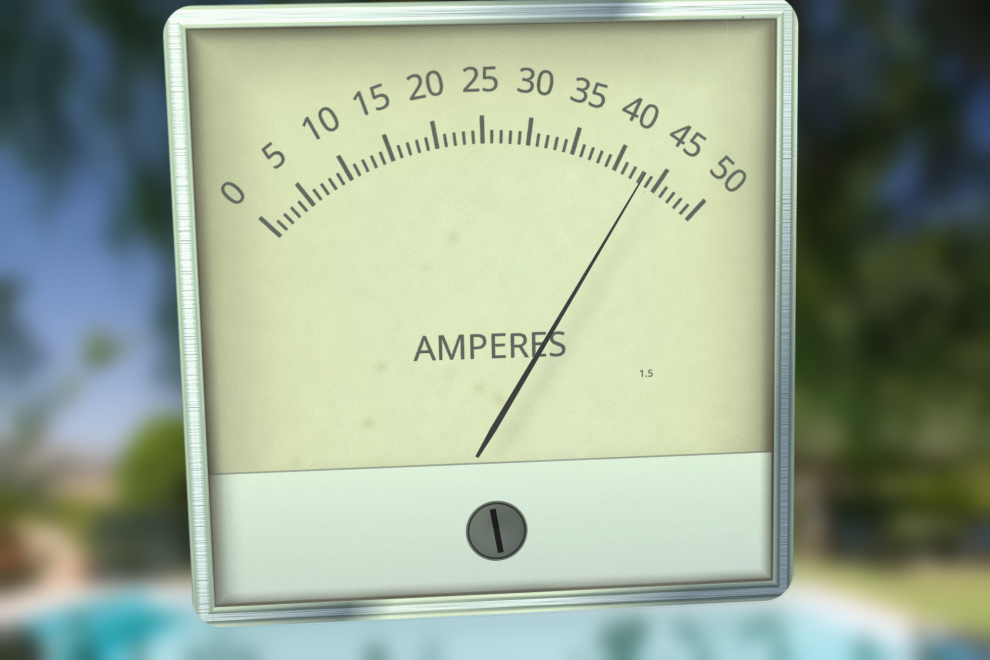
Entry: 43 A
